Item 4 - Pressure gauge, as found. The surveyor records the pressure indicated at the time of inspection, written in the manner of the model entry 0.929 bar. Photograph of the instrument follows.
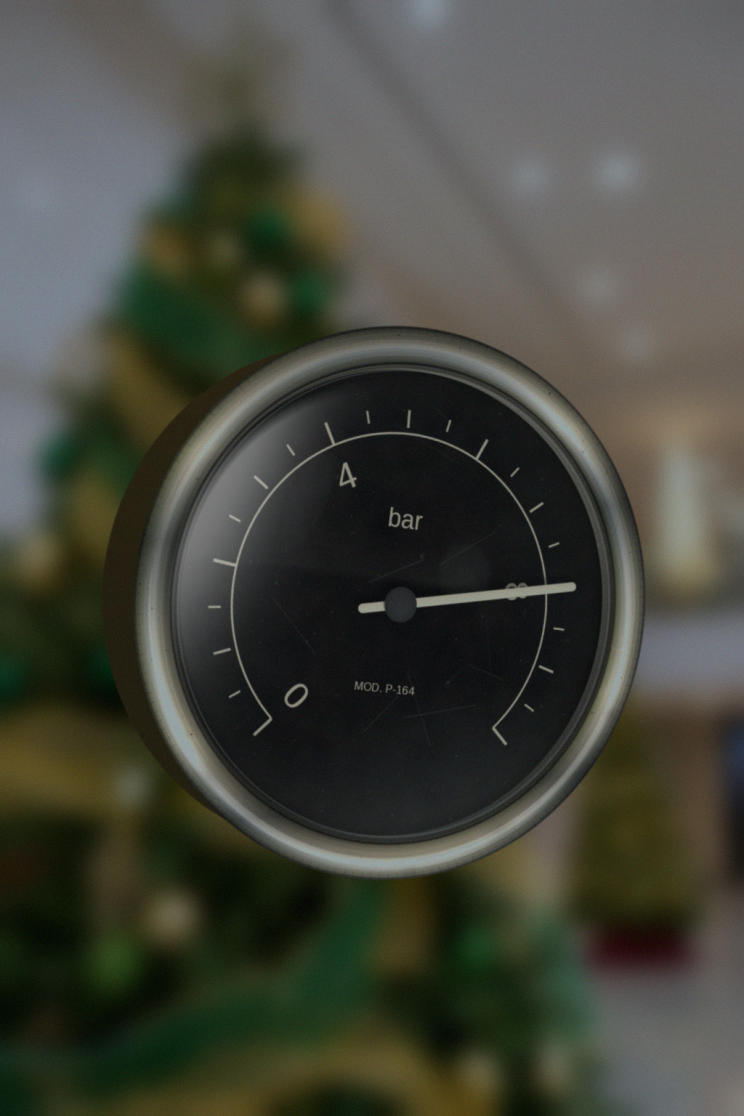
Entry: 8 bar
